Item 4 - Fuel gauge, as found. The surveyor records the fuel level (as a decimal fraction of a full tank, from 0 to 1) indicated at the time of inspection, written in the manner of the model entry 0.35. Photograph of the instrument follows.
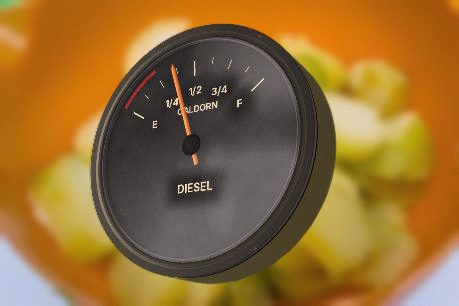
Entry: 0.375
